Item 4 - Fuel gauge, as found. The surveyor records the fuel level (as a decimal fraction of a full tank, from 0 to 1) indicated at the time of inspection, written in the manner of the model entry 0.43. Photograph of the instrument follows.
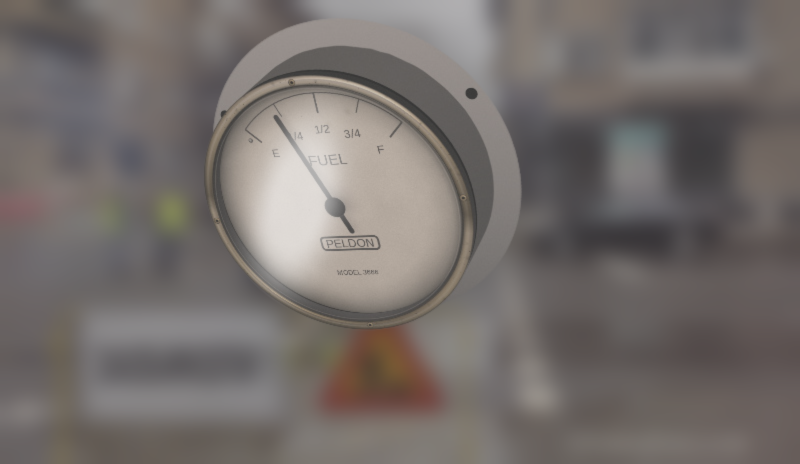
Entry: 0.25
